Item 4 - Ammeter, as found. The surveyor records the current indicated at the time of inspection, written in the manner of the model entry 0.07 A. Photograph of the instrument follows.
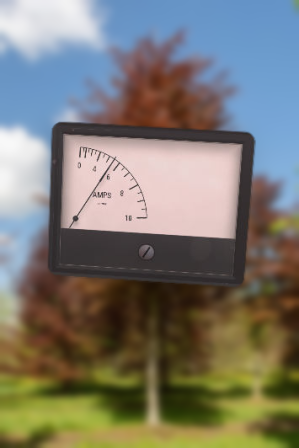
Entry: 5.5 A
